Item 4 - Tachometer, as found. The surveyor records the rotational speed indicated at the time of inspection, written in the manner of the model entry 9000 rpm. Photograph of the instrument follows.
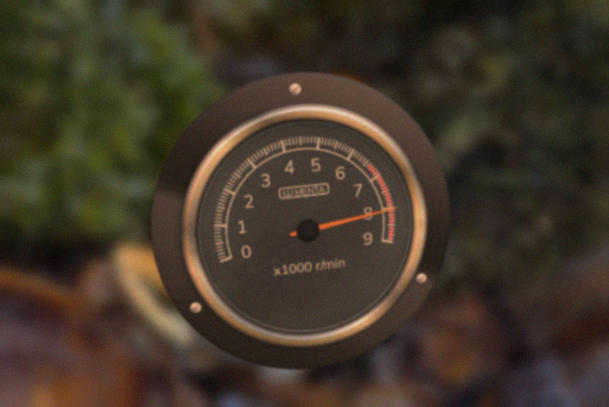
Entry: 8000 rpm
